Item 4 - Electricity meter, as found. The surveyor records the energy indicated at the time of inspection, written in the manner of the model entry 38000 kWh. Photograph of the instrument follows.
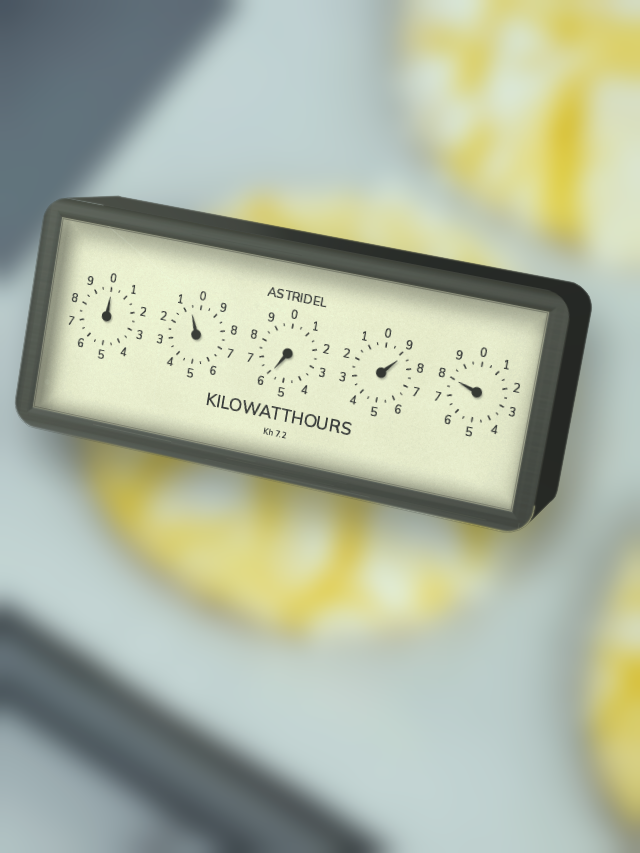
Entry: 588 kWh
